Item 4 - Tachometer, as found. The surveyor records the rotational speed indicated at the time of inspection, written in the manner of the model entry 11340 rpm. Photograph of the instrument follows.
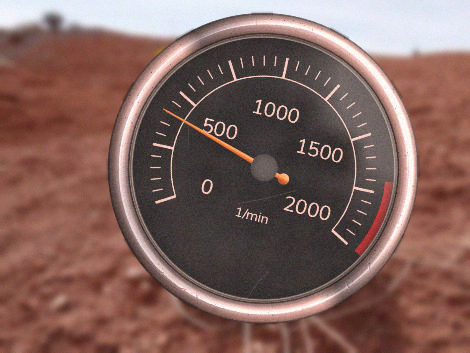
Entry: 400 rpm
